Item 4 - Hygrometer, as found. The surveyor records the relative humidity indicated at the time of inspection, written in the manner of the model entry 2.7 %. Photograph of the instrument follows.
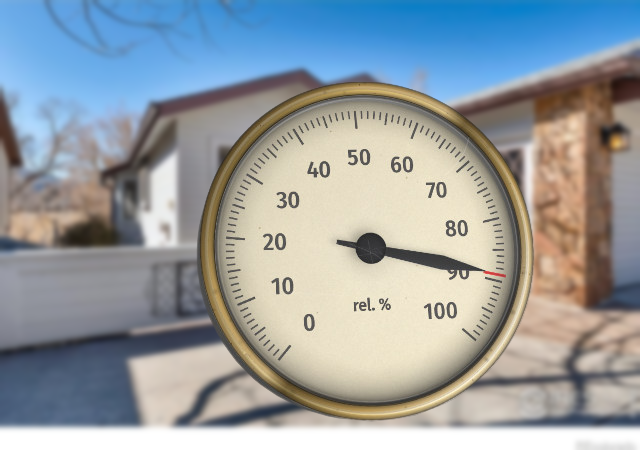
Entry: 89 %
